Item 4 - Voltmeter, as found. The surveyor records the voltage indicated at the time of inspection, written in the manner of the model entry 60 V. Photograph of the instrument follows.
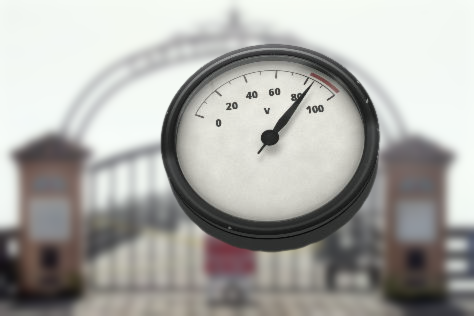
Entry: 85 V
